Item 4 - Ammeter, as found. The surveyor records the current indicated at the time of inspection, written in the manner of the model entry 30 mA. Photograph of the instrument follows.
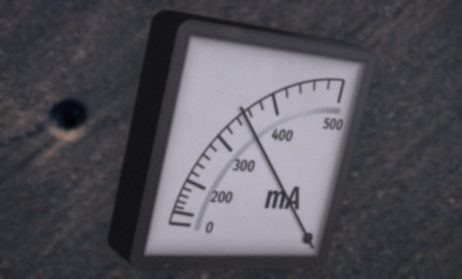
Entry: 350 mA
